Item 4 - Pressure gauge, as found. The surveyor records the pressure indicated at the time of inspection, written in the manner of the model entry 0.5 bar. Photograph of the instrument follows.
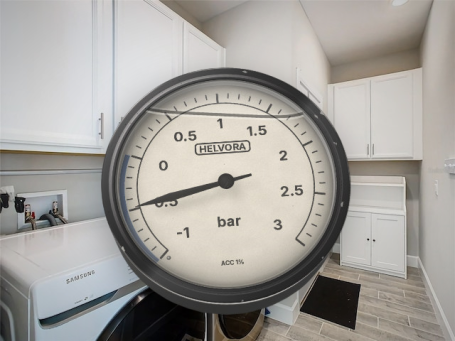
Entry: -0.5 bar
